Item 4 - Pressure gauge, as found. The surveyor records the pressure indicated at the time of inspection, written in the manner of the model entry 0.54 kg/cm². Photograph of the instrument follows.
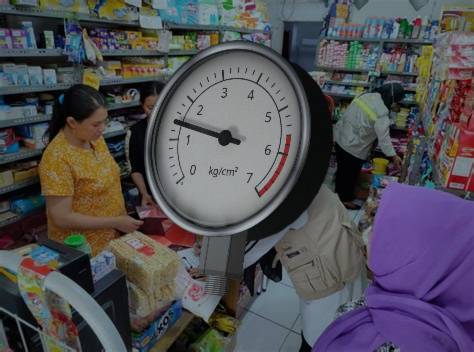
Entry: 1.4 kg/cm²
